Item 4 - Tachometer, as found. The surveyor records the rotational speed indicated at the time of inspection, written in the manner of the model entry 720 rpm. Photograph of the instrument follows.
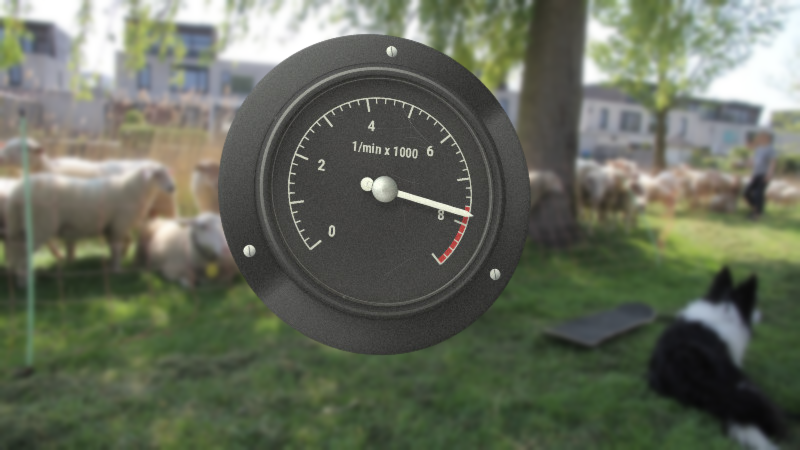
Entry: 7800 rpm
